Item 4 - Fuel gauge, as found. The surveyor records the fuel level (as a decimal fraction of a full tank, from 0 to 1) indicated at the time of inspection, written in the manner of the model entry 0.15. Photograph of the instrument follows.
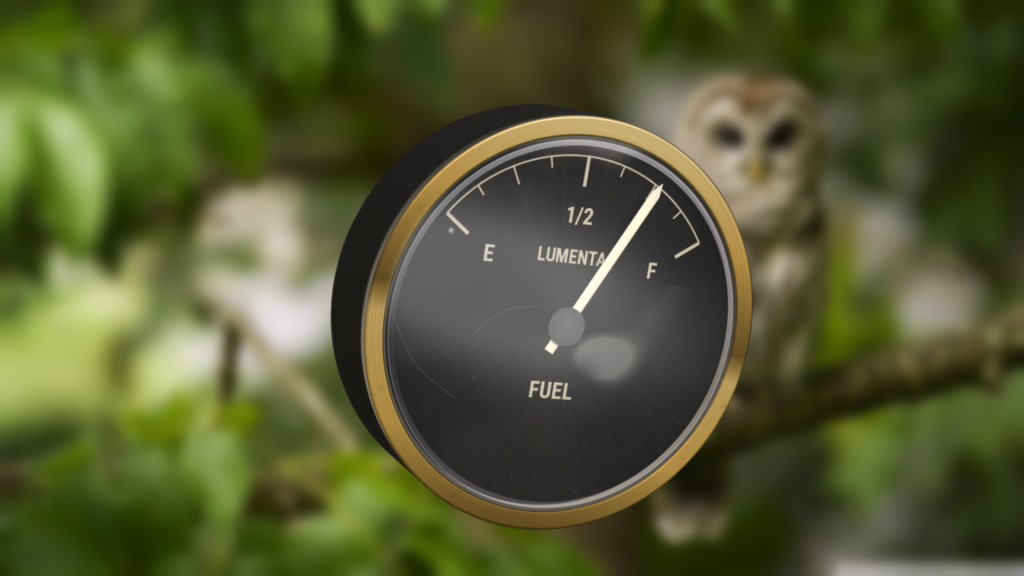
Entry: 0.75
